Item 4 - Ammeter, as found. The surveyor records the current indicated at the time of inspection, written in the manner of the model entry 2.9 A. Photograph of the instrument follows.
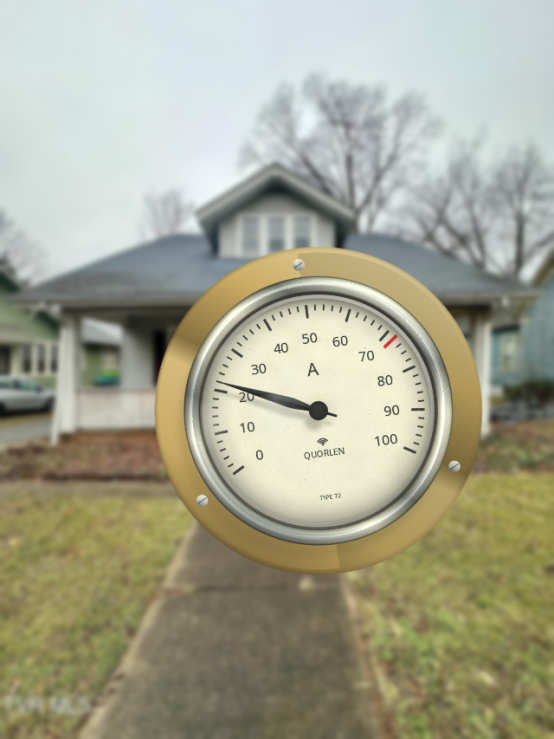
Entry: 22 A
